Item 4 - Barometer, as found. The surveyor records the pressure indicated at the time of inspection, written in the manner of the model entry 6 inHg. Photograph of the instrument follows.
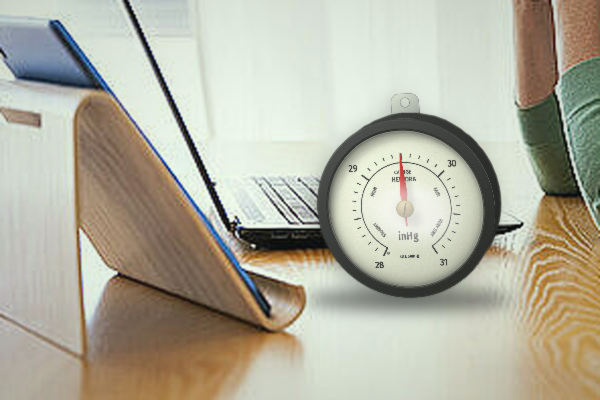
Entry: 29.5 inHg
